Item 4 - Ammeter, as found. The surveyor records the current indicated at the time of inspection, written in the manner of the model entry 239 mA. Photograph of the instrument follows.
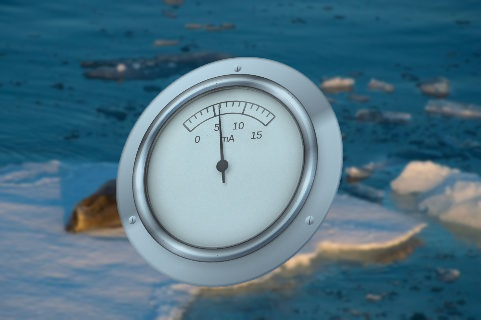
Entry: 6 mA
